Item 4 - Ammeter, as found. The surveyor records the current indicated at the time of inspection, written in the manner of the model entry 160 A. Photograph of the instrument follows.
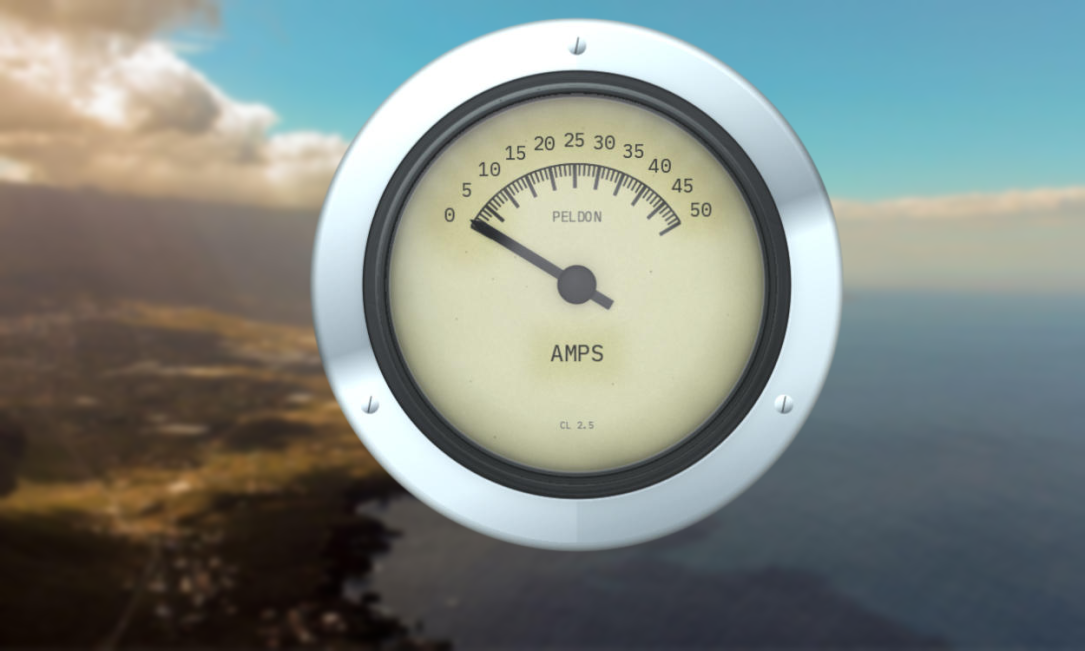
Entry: 1 A
